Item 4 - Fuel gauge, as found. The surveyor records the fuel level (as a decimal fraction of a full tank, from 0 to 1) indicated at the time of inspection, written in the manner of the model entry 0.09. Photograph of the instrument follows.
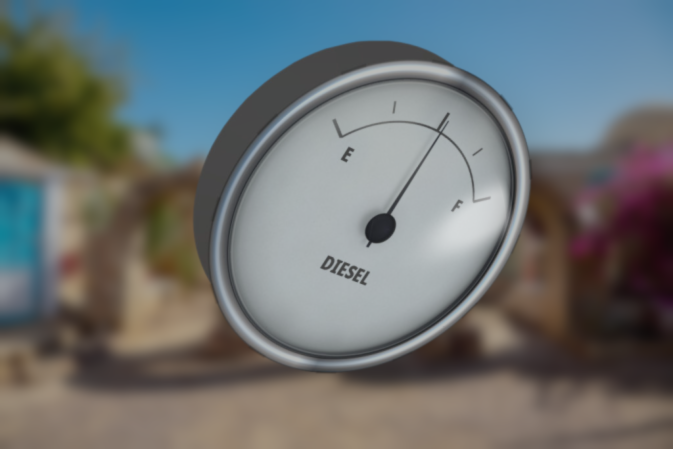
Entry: 0.5
